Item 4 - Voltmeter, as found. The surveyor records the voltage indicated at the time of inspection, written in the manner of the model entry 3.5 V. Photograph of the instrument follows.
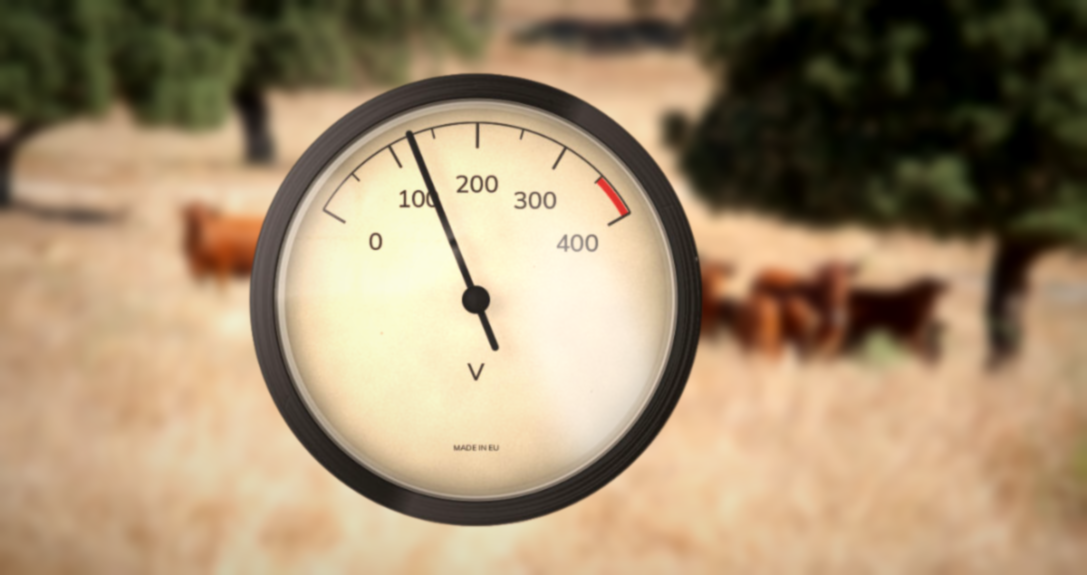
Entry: 125 V
